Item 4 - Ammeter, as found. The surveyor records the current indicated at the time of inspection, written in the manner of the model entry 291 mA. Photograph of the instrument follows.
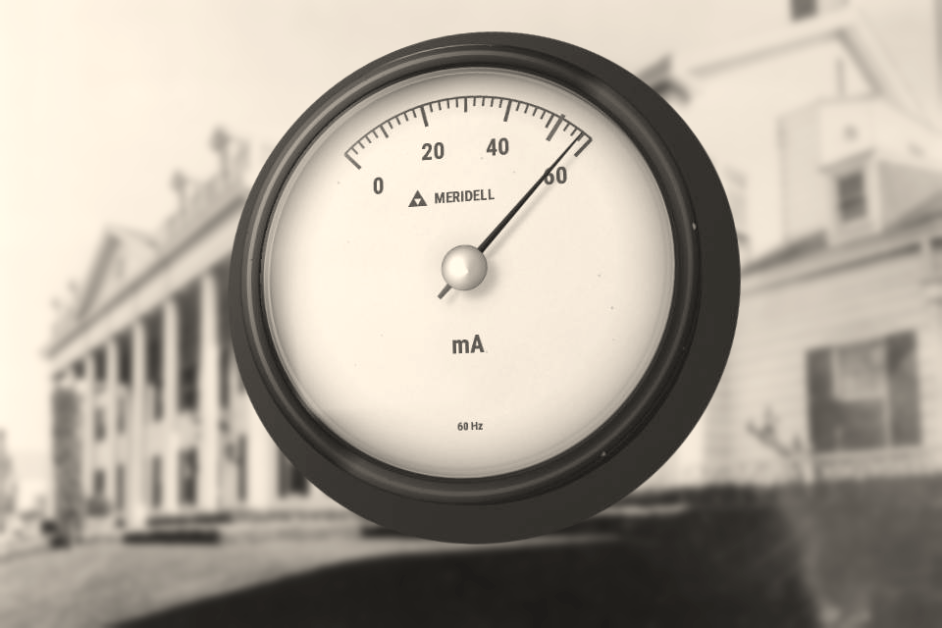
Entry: 58 mA
